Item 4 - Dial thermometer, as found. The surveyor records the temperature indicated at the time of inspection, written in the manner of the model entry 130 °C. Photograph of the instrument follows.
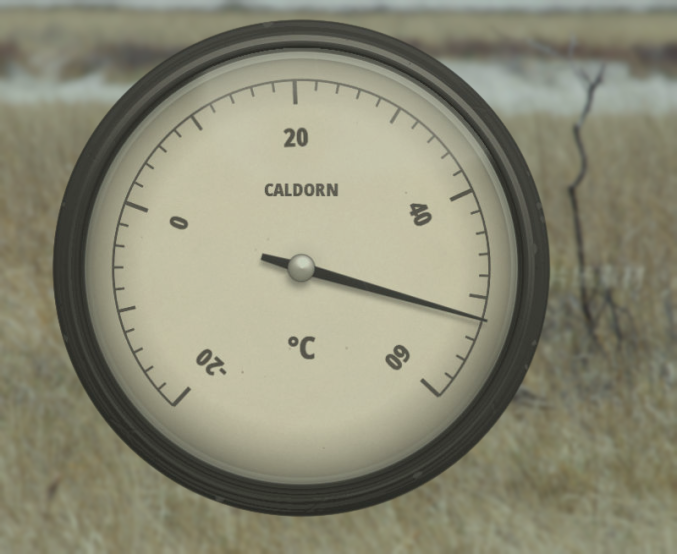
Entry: 52 °C
